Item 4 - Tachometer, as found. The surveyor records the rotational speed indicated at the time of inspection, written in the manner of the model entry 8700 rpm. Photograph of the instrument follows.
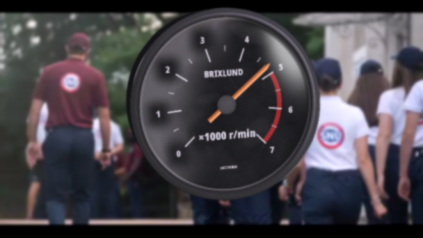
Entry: 4750 rpm
